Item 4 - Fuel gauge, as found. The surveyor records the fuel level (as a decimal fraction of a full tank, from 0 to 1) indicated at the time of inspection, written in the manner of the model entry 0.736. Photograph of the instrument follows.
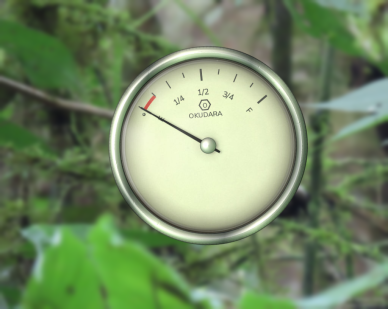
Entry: 0
